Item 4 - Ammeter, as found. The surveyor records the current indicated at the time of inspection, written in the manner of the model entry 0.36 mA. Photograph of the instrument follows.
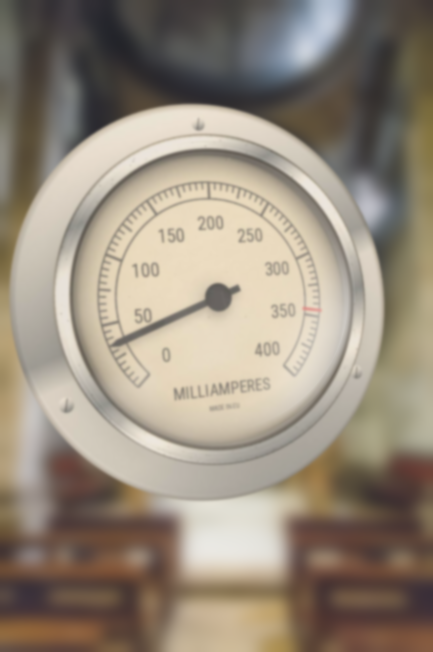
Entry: 35 mA
